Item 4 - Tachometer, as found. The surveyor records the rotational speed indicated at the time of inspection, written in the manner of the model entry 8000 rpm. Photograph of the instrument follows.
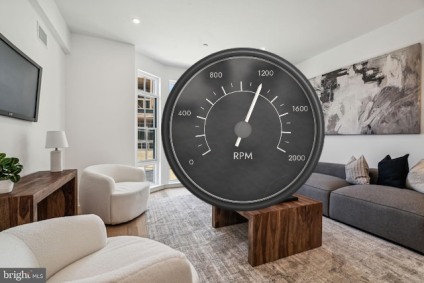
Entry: 1200 rpm
